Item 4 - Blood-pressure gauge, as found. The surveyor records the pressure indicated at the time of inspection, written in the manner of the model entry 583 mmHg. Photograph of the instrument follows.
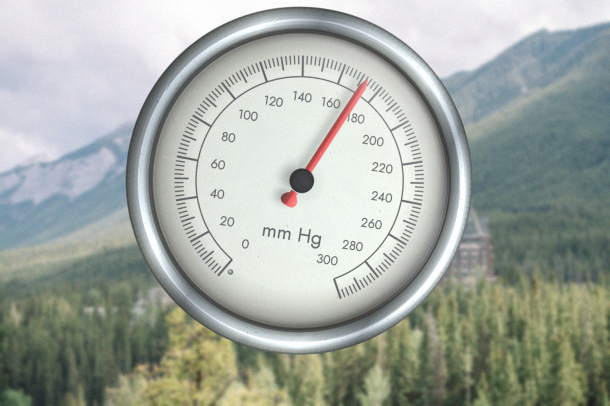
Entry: 172 mmHg
